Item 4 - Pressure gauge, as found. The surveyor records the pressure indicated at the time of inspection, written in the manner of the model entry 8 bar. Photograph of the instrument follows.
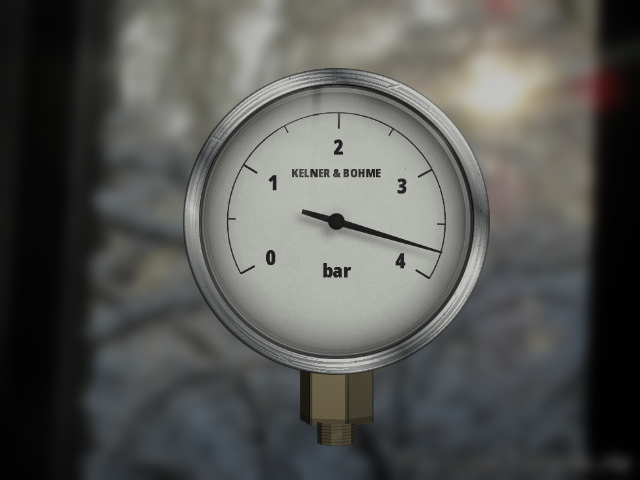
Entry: 3.75 bar
